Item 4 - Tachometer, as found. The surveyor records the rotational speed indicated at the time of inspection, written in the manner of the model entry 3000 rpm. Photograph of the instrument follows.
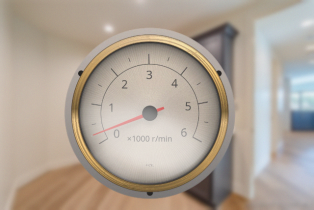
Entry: 250 rpm
